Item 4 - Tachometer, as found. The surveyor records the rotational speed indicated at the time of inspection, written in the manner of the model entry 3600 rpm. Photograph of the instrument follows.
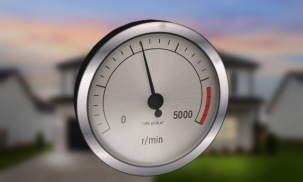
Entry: 2200 rpm
